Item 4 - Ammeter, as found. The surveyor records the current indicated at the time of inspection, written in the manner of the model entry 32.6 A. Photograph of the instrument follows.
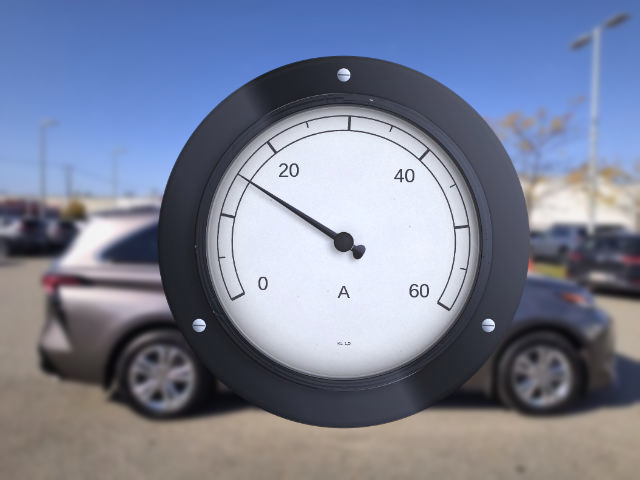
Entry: 15 A
